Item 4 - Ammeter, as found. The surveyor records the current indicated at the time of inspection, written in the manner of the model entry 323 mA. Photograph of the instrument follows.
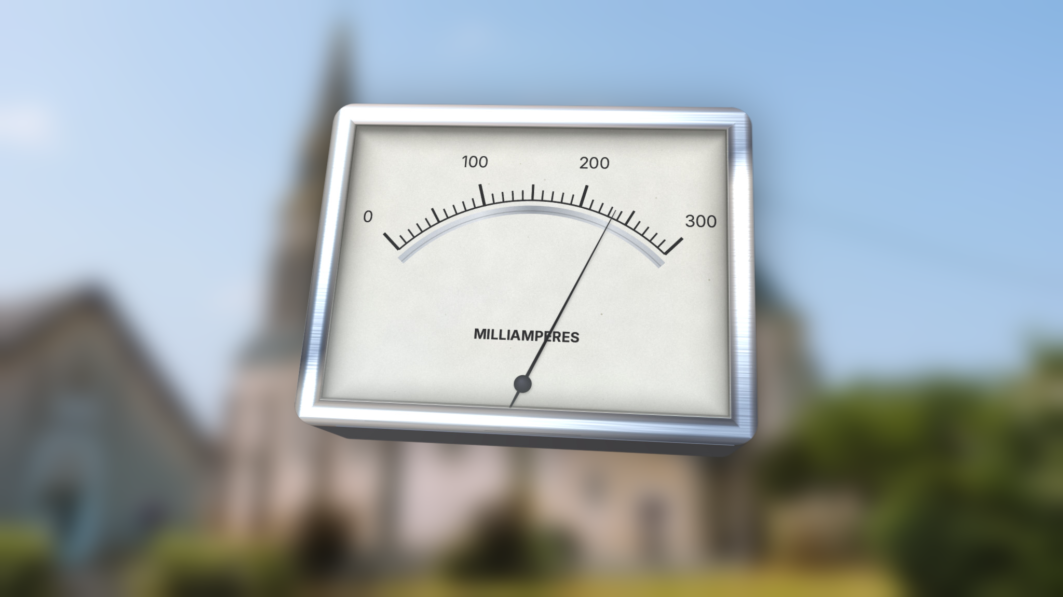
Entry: 235 mA
